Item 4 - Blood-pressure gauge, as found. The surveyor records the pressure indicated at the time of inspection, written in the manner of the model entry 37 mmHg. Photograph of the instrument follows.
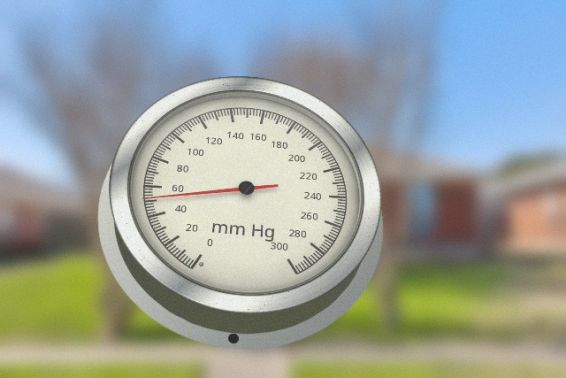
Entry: 50 mmHg
